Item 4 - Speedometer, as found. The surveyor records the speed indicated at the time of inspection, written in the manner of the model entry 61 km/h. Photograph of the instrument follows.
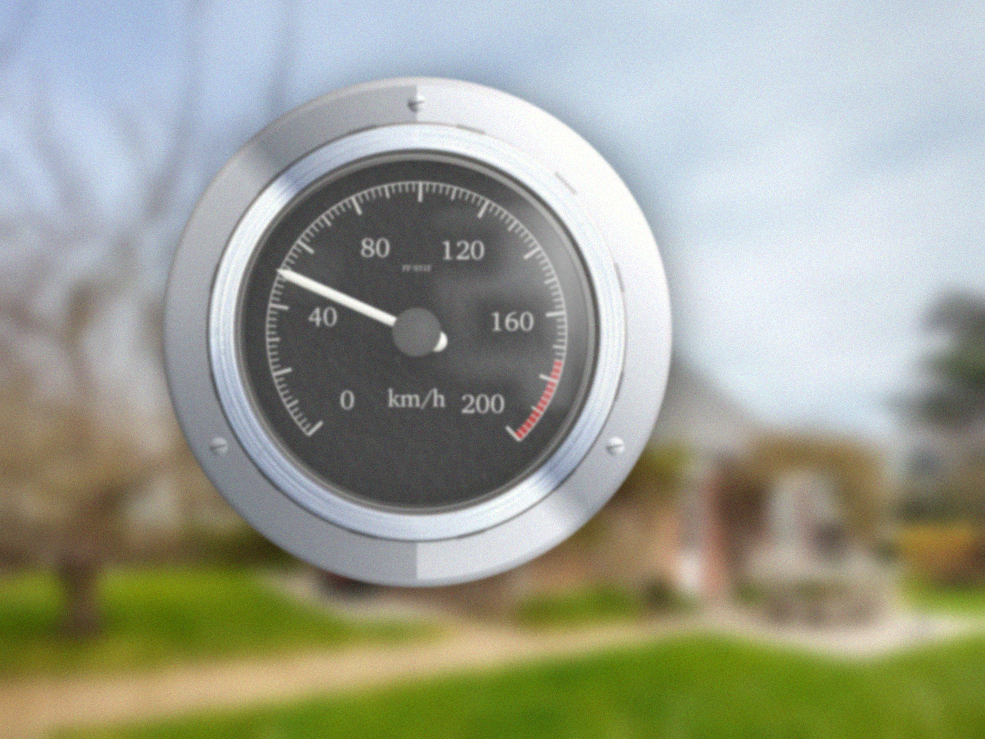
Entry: 50 km/h
